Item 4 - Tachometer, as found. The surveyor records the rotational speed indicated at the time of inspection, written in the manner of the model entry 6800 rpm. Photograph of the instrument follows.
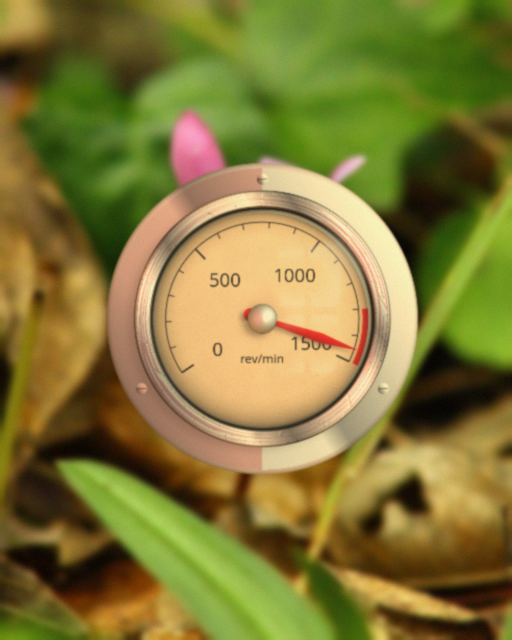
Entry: 1450 rpm
